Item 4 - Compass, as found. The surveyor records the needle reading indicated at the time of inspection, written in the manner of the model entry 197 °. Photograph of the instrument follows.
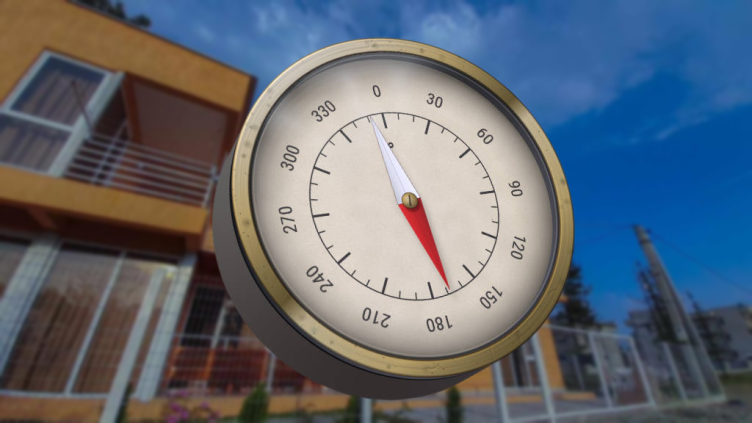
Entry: 170 °
